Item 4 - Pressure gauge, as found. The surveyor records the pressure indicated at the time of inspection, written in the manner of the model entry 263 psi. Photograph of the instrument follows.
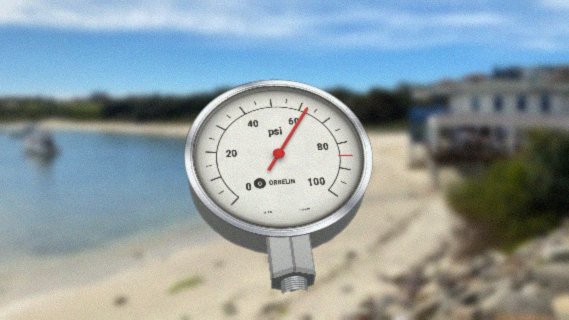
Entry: 62.5 psi
